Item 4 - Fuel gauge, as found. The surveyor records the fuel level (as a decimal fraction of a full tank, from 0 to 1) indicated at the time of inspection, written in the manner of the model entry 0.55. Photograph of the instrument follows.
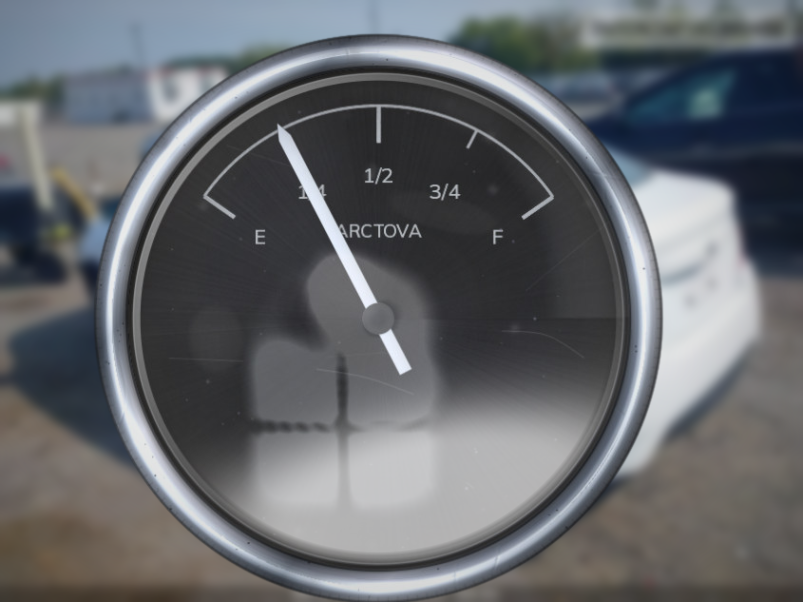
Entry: 0.25
